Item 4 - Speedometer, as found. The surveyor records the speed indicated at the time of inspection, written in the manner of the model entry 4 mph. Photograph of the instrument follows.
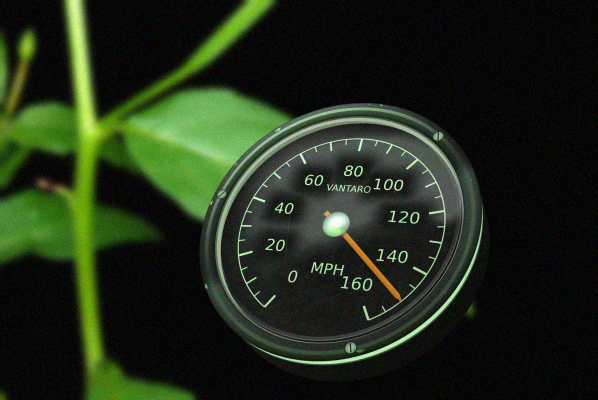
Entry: 150 mph
